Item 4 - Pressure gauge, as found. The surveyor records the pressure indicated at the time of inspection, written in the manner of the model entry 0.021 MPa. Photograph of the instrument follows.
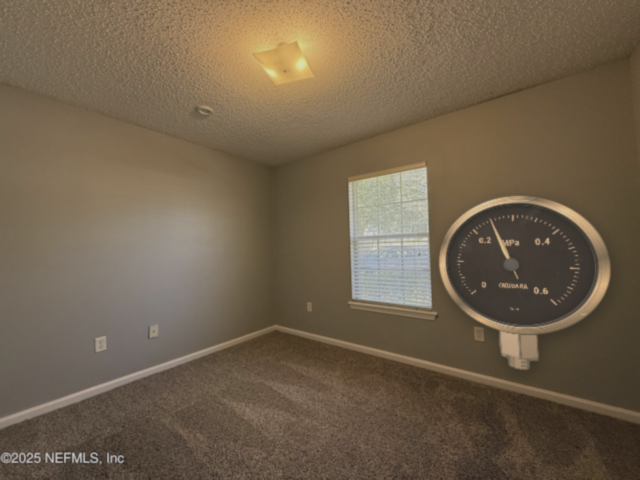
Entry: 0.25 MPa
